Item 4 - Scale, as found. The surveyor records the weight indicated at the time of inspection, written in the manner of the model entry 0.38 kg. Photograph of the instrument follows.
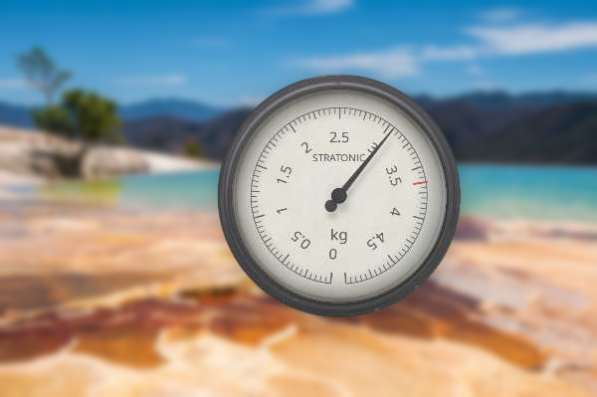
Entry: 3.05 kg
